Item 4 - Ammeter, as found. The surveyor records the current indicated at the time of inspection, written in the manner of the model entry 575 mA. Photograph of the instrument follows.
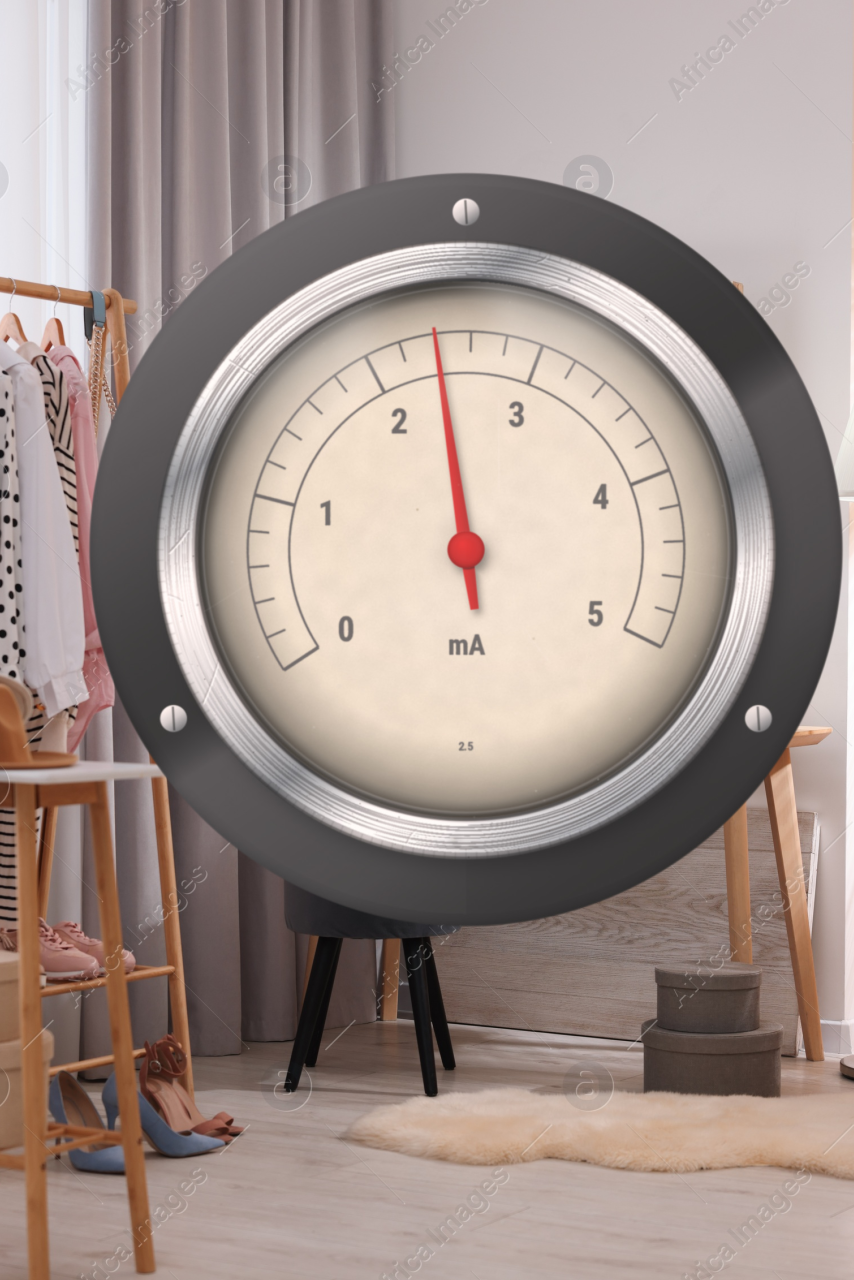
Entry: 2.4 mA
